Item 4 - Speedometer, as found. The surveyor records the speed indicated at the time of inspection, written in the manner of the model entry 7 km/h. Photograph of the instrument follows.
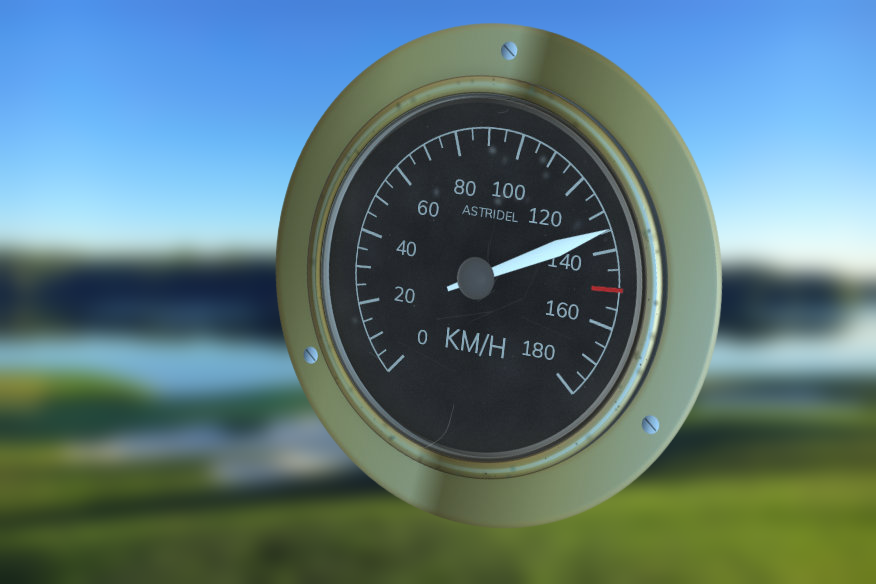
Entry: 135 km/h
